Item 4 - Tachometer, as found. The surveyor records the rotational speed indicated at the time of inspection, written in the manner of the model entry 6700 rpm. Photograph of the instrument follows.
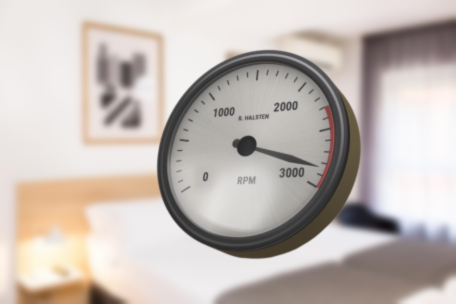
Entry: 2850 rpm
